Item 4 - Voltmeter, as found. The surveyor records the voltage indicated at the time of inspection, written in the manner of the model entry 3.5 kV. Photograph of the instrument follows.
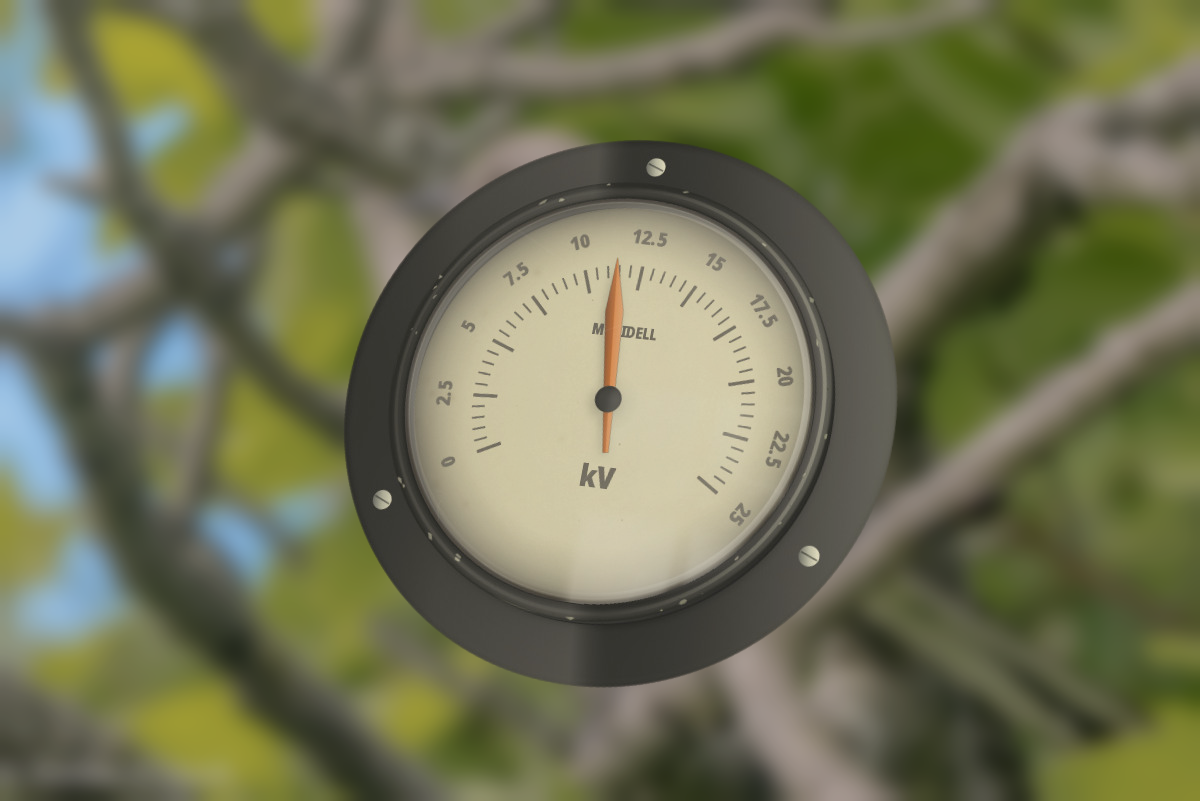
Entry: 11.5 kV
